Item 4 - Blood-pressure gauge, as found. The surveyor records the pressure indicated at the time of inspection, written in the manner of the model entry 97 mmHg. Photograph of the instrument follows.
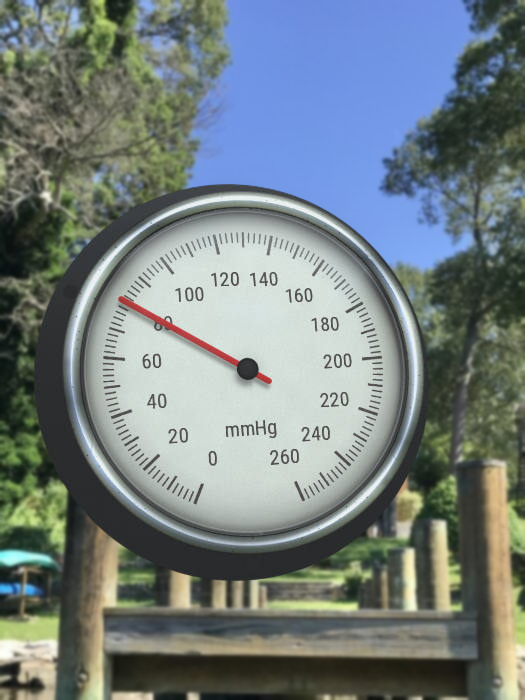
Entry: 80 mmHg
